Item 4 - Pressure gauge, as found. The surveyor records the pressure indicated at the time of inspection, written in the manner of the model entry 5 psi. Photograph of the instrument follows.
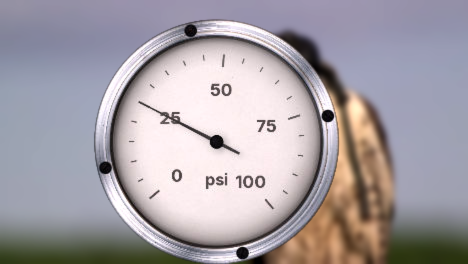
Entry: 25 psi
